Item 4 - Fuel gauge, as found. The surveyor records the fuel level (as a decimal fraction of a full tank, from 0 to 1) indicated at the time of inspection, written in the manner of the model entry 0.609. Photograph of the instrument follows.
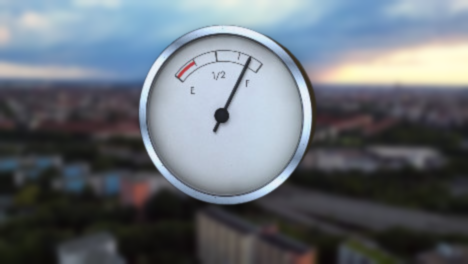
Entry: 0.875
